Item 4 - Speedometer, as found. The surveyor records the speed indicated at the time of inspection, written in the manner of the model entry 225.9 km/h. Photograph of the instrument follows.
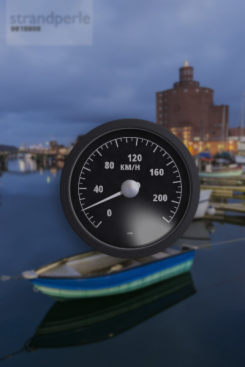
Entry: 20 km/h
